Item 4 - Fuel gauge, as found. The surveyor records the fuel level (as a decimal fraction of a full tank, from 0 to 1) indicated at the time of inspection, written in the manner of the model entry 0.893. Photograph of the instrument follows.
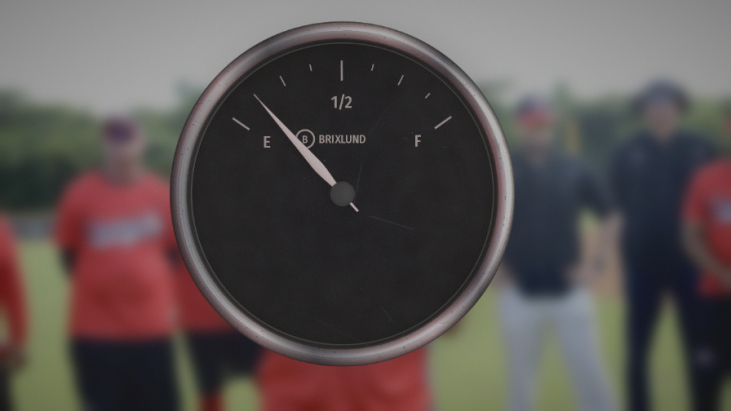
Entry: 0.125
